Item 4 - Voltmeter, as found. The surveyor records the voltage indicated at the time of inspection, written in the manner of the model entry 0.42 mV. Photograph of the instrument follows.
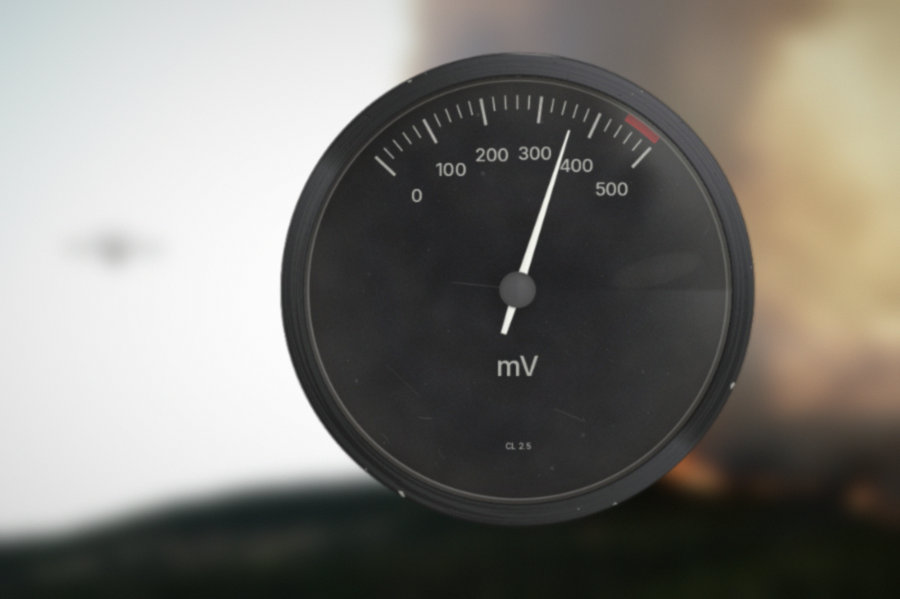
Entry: 360 mV
